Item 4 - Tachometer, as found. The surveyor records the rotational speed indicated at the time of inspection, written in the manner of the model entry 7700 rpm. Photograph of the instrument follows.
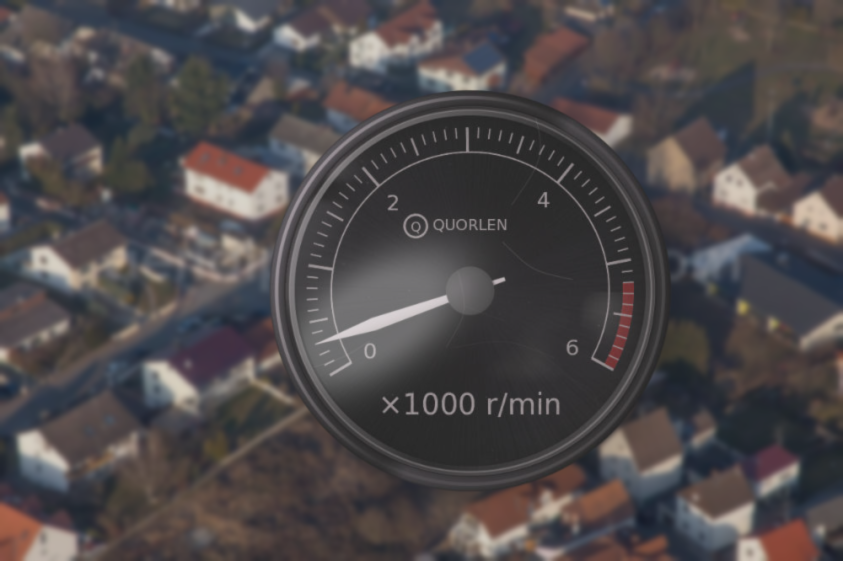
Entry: 300 rpm
